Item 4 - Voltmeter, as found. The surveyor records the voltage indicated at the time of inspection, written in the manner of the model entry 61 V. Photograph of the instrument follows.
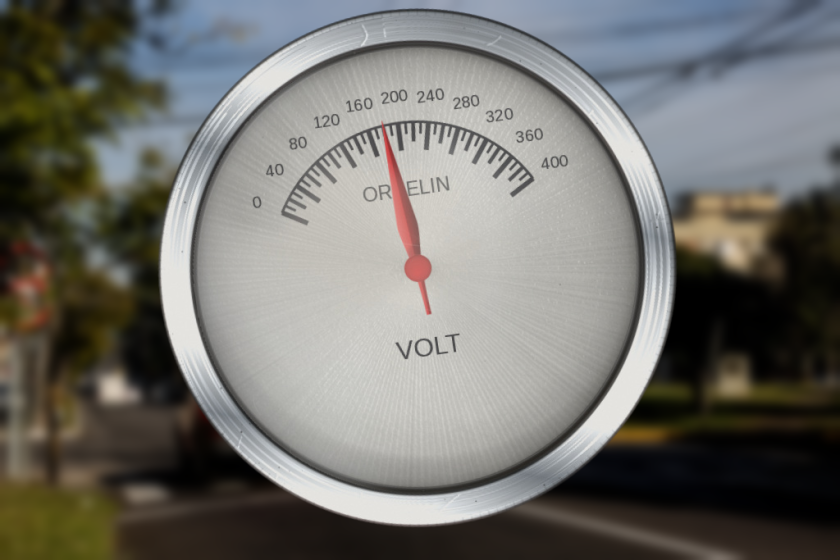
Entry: 180 V
